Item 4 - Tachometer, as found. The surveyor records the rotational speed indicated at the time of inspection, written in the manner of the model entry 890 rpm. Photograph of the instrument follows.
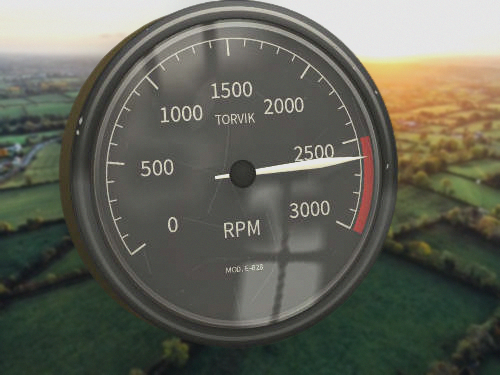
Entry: 2600 rpm
